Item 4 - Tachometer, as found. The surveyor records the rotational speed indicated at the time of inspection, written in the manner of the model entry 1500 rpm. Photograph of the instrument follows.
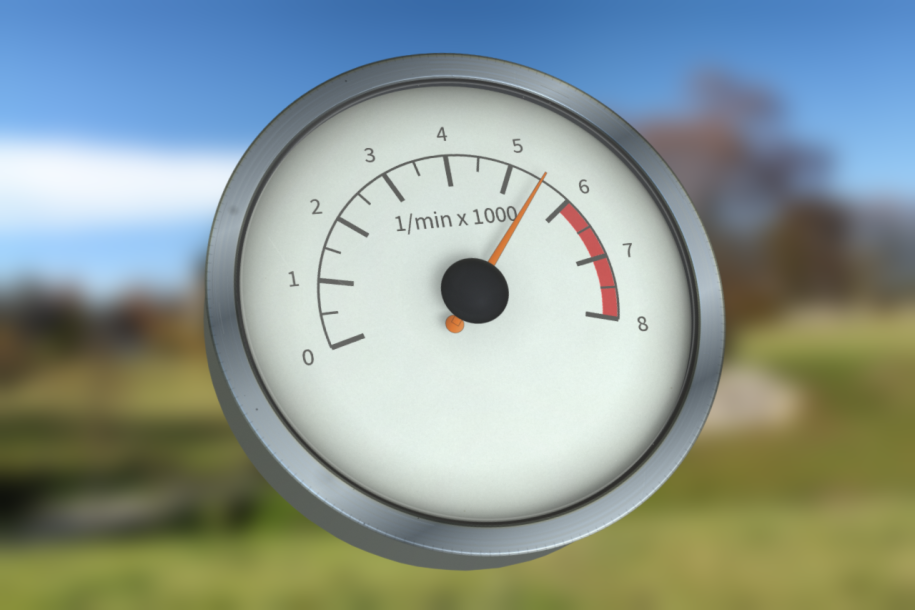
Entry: 5500 rpm
